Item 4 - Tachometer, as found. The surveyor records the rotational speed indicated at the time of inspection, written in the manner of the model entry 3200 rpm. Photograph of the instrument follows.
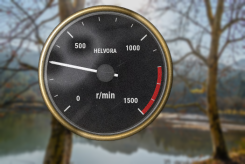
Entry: 300 rpm
